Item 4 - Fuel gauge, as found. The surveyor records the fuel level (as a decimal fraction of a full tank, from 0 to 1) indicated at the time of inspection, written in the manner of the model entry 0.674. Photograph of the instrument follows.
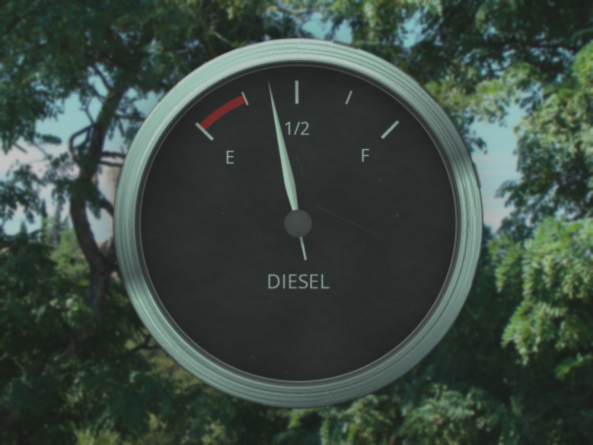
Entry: 0.375
